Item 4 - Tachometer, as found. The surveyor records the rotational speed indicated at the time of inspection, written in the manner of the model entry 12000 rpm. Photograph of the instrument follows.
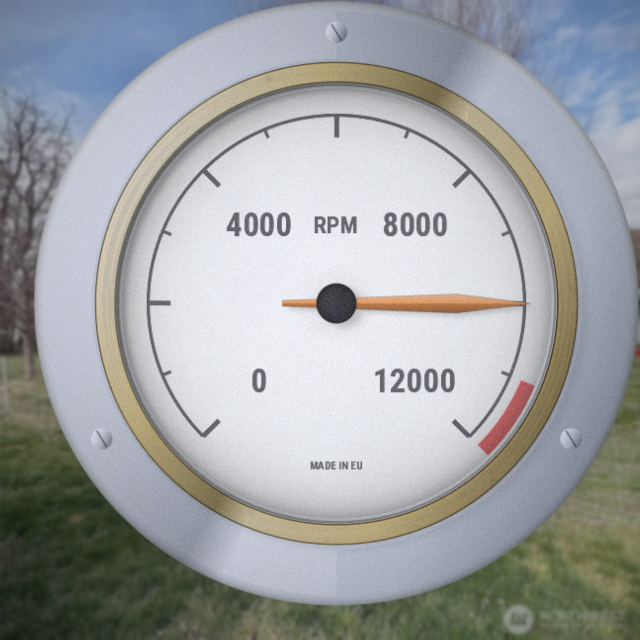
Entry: 10000 rpm
